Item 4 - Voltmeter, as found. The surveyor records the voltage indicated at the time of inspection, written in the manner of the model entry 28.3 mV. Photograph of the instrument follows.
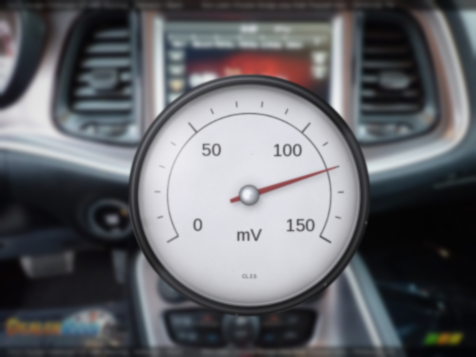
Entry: 120 mV
